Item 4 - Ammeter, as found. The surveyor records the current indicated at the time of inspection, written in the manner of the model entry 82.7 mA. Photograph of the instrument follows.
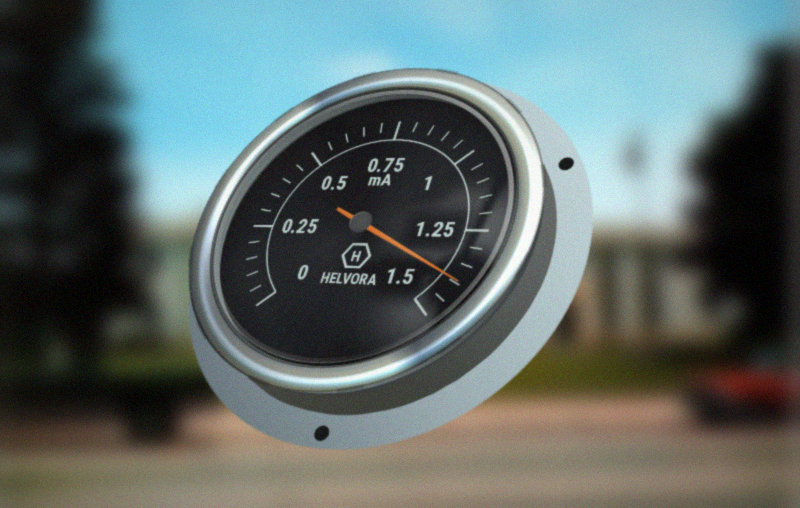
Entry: 1.4 mA
